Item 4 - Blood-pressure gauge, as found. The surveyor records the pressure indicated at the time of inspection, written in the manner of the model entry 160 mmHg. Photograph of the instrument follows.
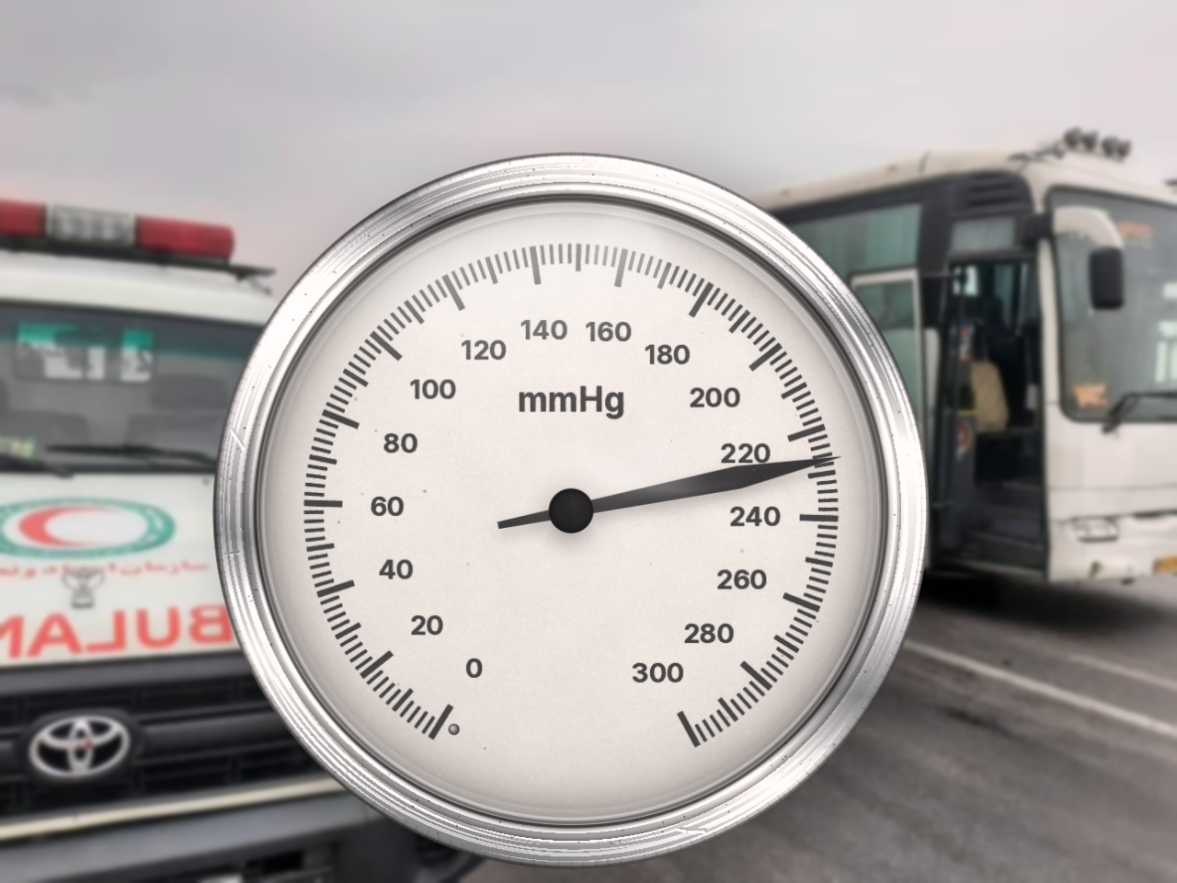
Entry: 227 mmHg
